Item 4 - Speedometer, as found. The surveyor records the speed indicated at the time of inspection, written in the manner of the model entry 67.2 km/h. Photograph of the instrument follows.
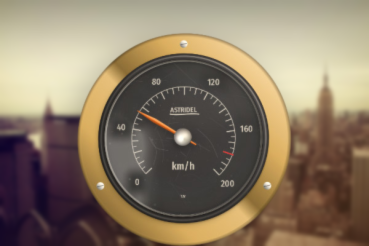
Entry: 55 km/h
